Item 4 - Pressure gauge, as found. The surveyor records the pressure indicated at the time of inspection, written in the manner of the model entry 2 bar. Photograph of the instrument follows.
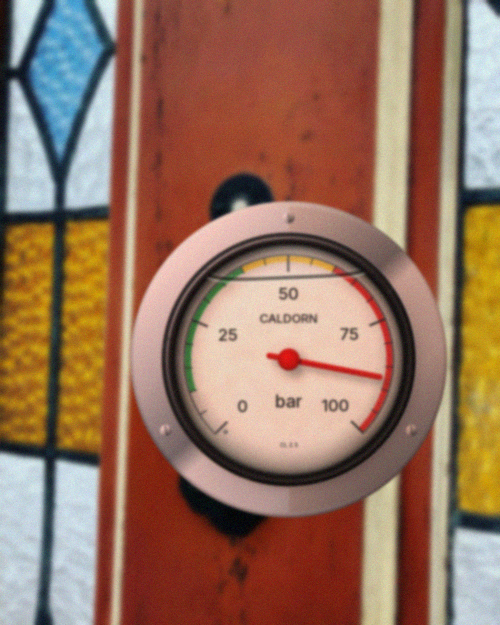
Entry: 87.5 bar
